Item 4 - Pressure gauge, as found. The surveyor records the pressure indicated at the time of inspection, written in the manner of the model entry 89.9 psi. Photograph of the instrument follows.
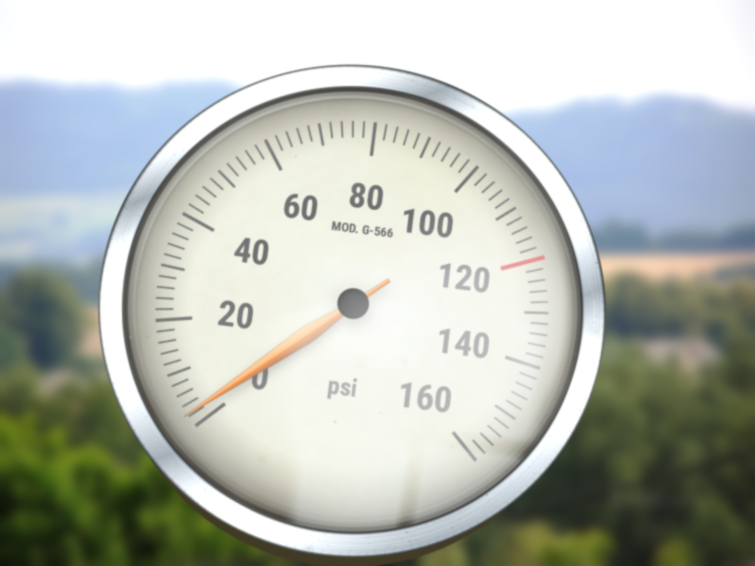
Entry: 2 psi
